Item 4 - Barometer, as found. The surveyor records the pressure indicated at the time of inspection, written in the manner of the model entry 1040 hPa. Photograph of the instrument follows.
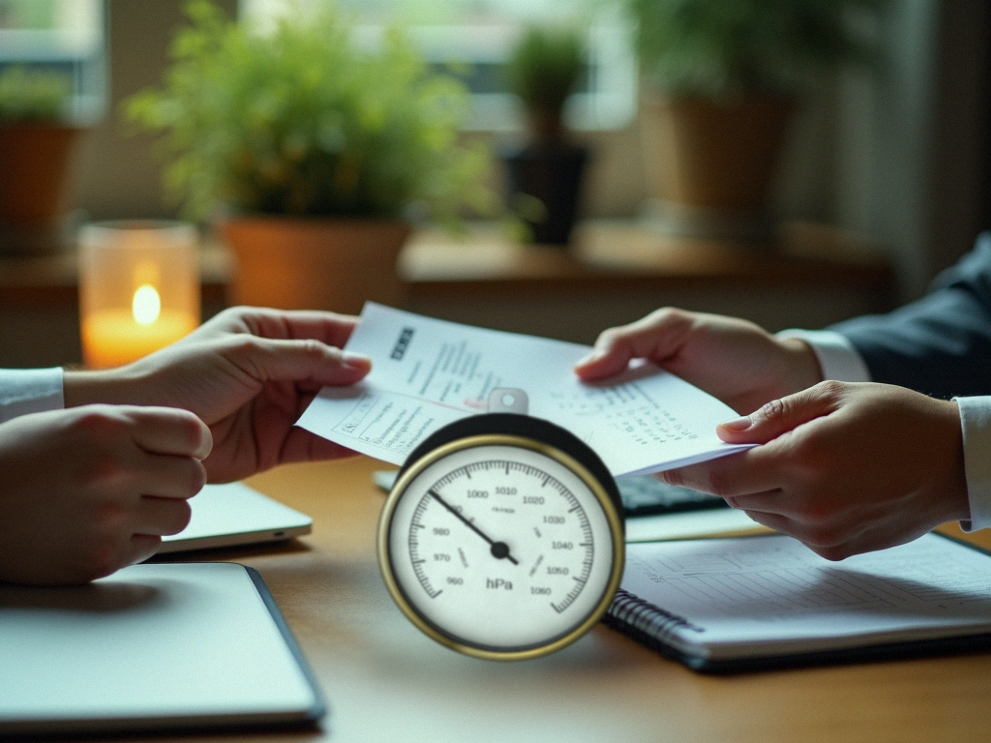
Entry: 990 hPa
